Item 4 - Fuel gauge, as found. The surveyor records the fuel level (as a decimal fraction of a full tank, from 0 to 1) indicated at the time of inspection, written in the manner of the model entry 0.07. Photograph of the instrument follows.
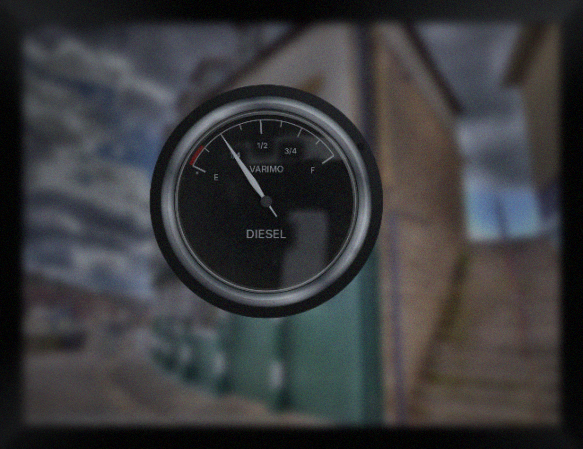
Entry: 0.25
